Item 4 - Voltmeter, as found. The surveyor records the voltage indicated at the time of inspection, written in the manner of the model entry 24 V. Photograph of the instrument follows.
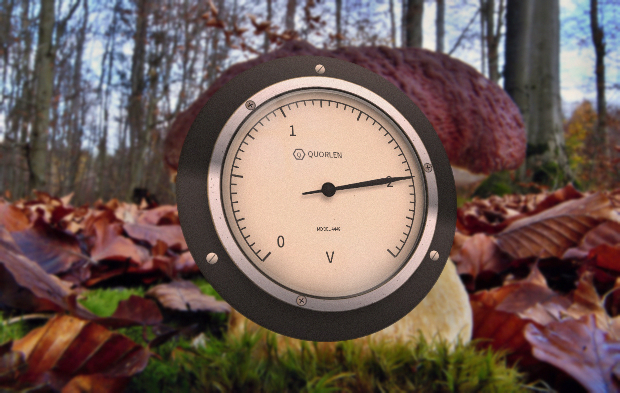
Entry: 2 V
